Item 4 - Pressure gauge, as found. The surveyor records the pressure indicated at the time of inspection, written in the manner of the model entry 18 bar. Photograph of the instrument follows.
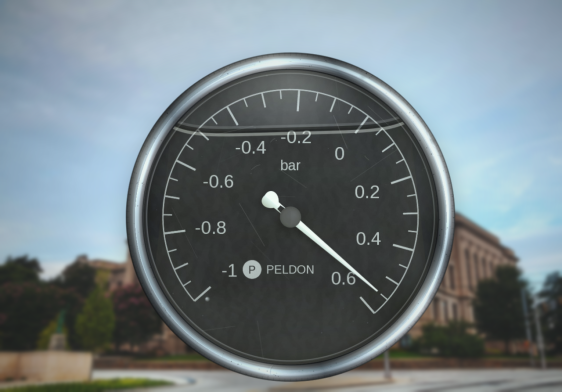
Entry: 0.55 bar
